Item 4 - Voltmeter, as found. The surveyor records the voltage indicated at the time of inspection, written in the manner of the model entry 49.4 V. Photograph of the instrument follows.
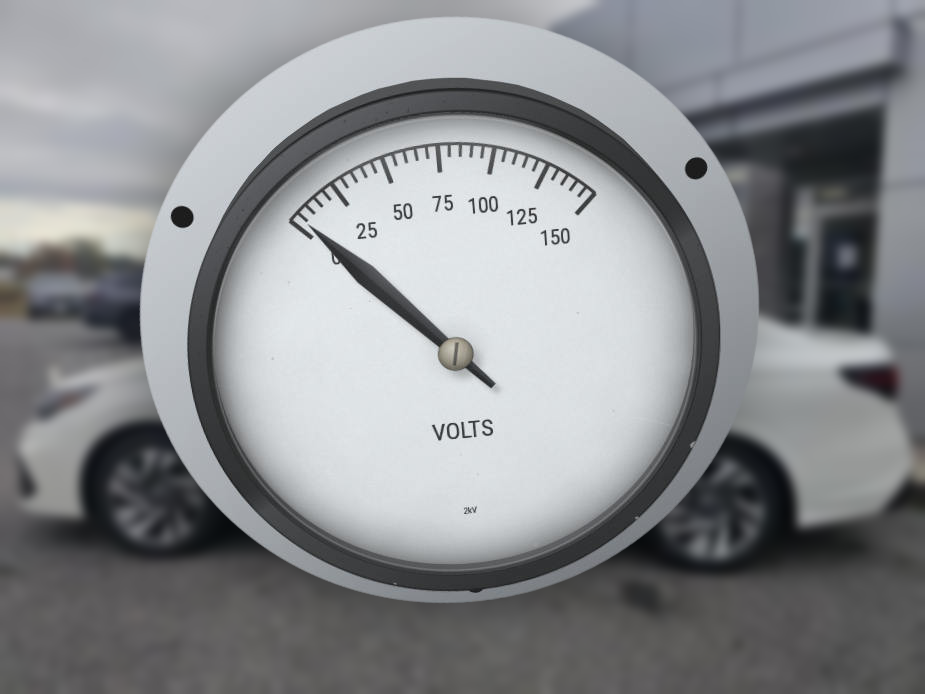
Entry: 5 V
